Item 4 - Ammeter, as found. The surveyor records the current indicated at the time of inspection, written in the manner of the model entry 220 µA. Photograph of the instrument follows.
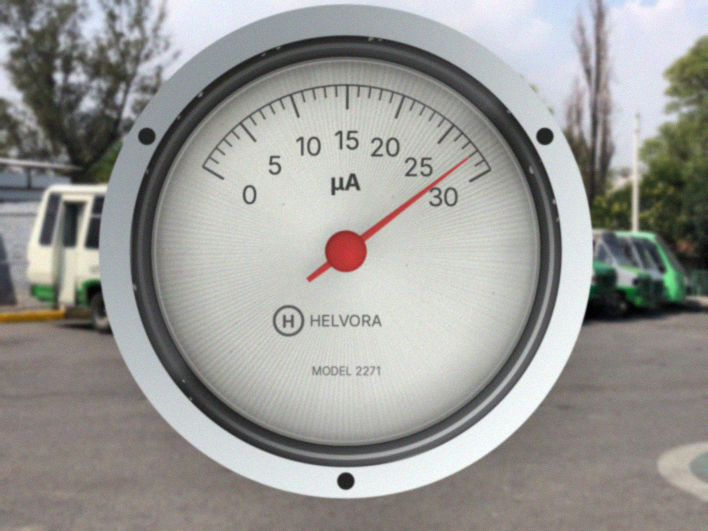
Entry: 28 µA
